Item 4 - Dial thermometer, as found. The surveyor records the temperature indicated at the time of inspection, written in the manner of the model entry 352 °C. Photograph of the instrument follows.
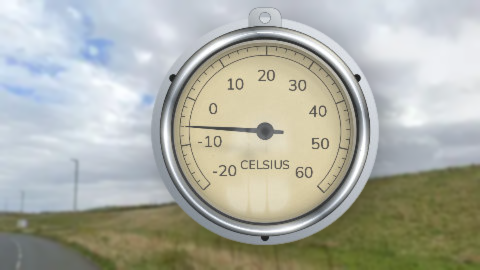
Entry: -6 °C
